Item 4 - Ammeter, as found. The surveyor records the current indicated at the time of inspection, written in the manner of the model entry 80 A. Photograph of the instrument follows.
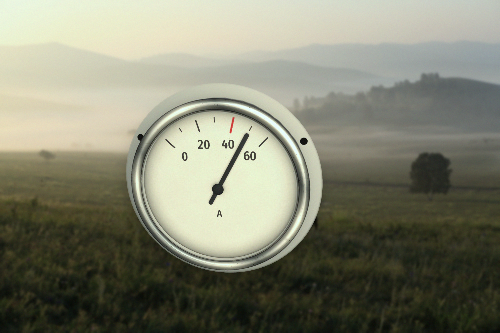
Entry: 50 A
